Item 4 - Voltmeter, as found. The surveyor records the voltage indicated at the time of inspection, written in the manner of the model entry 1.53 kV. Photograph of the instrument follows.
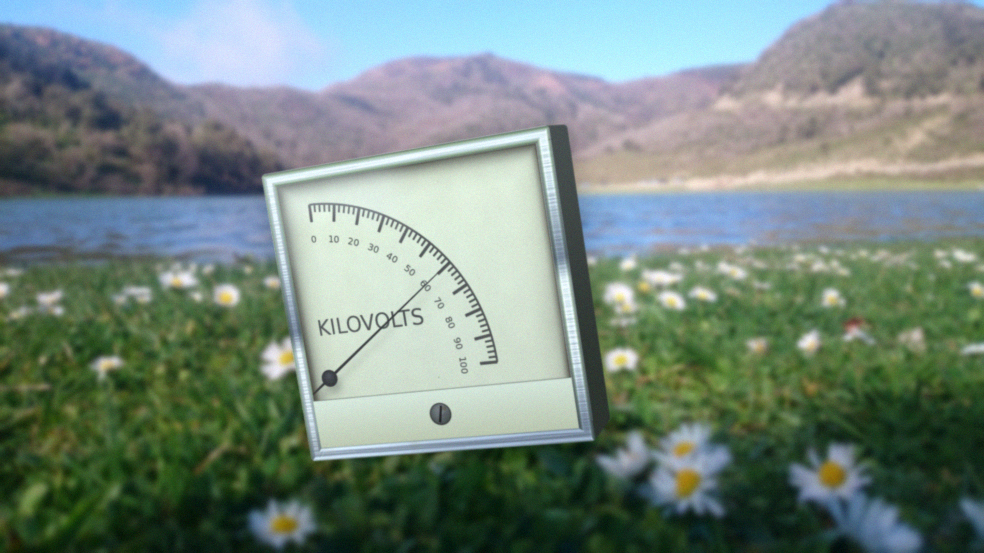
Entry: 60 kV
